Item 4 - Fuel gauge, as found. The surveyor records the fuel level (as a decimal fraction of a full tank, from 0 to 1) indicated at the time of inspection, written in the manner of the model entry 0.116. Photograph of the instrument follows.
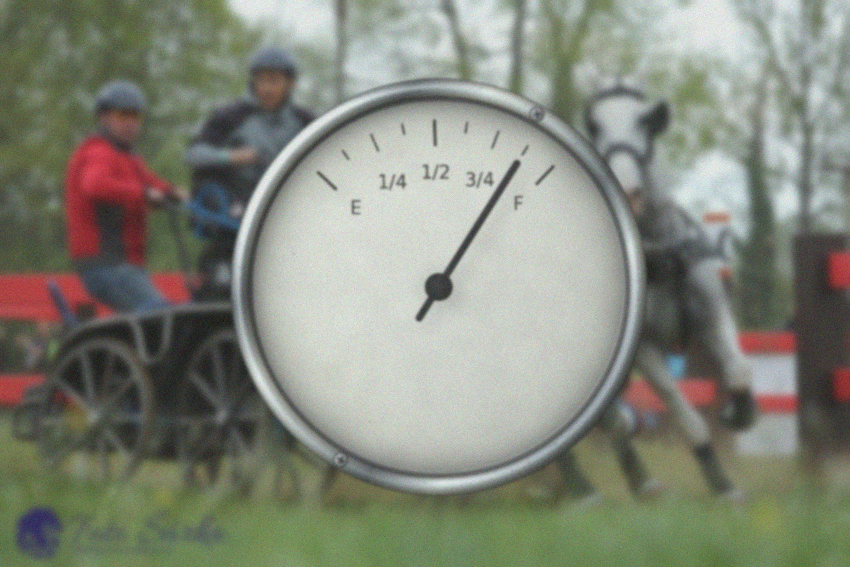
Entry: 0.875
